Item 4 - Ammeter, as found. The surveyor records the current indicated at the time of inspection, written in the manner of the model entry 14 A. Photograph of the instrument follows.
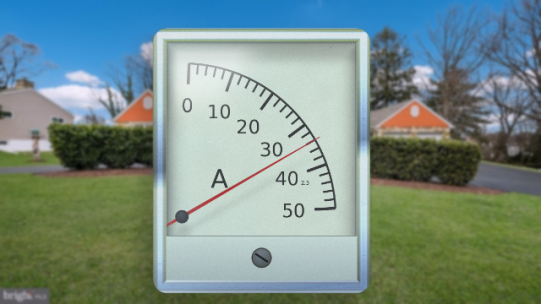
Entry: 34 A
